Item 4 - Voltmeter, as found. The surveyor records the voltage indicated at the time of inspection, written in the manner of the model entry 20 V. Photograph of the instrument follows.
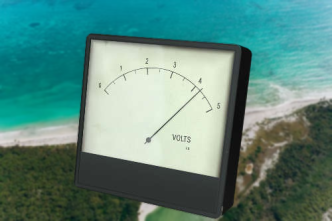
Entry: 4.25 V
